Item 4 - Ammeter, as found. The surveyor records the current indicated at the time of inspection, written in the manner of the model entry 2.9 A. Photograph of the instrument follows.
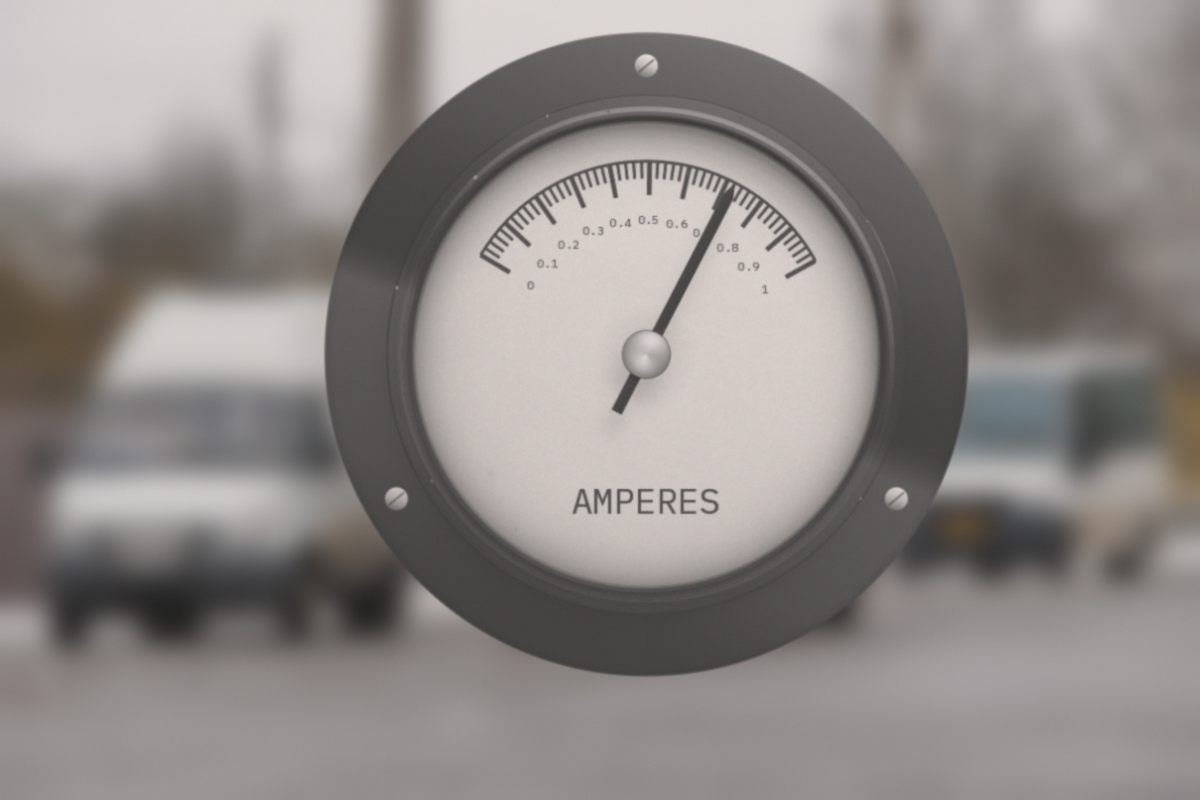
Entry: 0.72 A
